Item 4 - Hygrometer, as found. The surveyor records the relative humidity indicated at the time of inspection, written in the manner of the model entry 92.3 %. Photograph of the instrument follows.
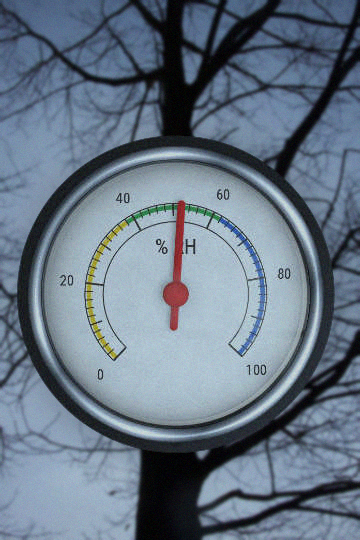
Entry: 52 %
